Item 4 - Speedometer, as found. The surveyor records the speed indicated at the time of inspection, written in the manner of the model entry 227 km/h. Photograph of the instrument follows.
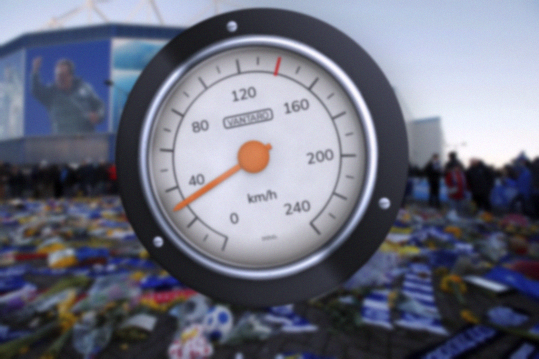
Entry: 30 km/h
